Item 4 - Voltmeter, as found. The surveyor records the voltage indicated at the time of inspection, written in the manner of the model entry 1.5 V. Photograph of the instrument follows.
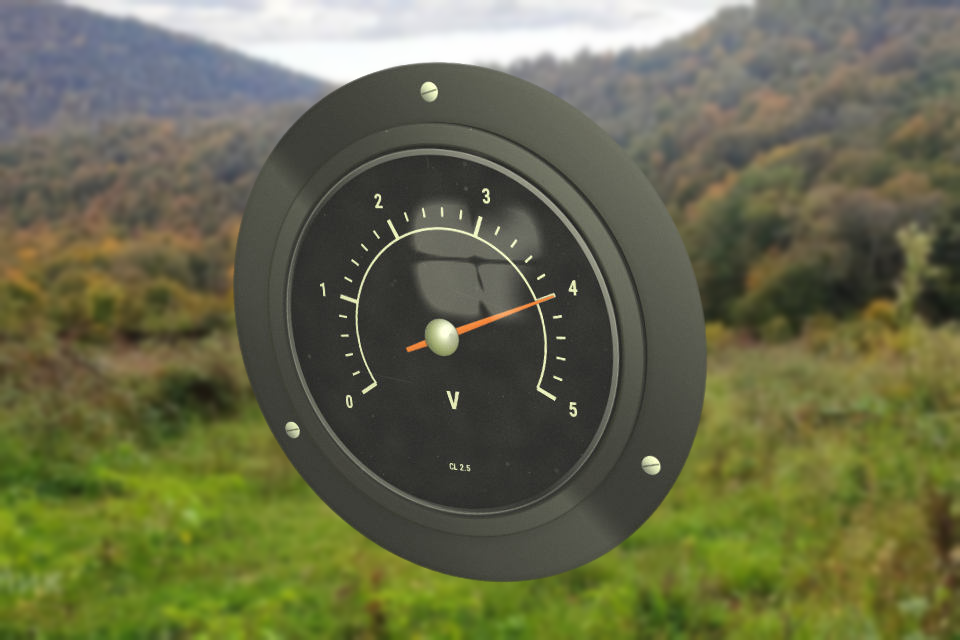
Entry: 4 V
